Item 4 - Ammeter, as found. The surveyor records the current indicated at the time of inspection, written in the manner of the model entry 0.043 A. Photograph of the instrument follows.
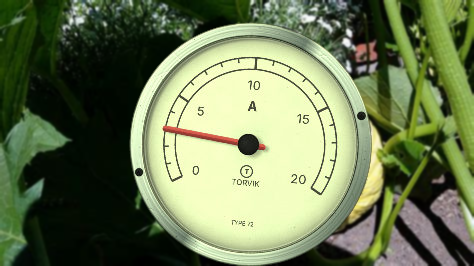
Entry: 3 A
